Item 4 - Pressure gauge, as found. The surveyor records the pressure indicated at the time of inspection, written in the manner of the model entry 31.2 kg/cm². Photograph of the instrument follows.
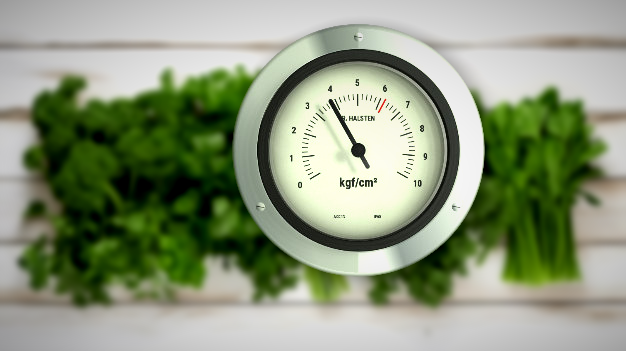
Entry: 3.8 kg/cm²
